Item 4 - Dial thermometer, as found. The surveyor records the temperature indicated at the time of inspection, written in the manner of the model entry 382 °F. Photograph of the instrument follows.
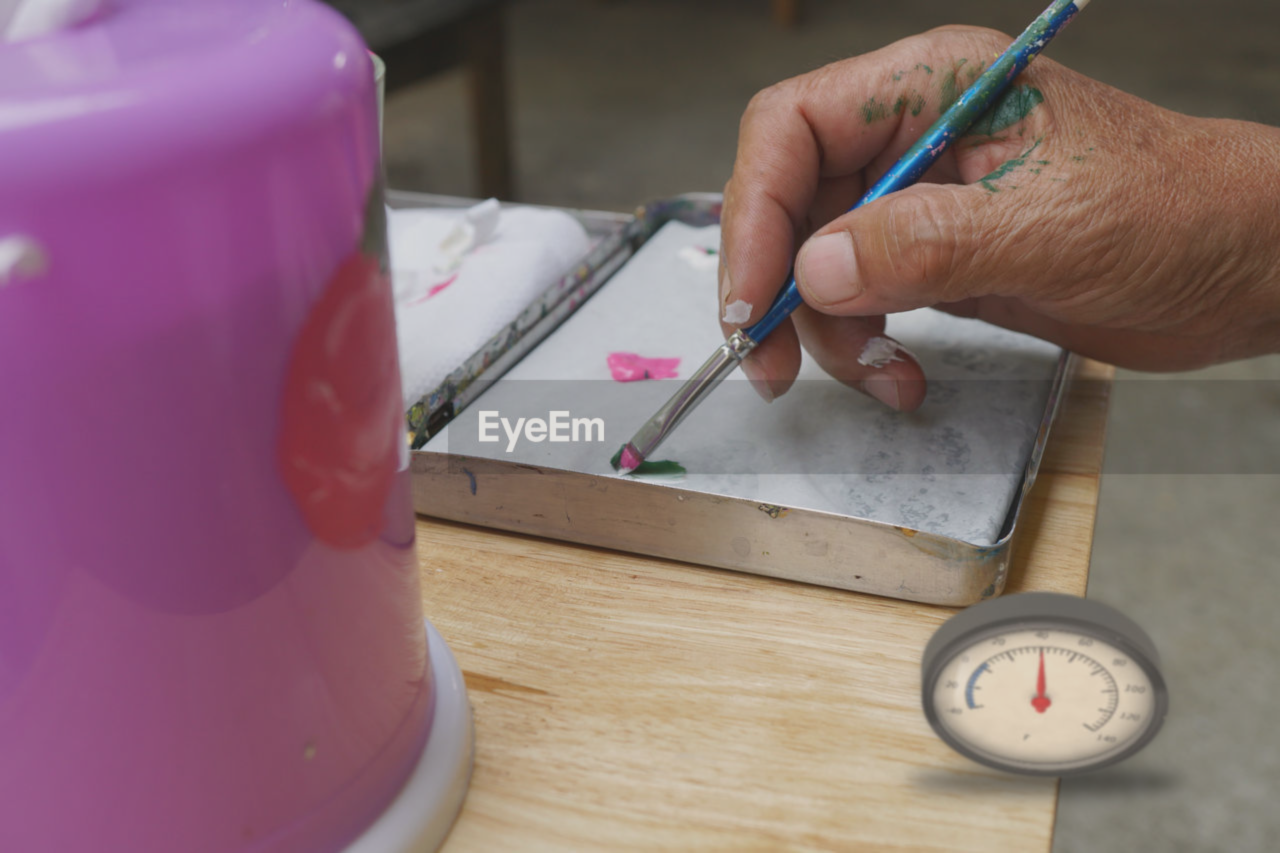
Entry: 40 °F
